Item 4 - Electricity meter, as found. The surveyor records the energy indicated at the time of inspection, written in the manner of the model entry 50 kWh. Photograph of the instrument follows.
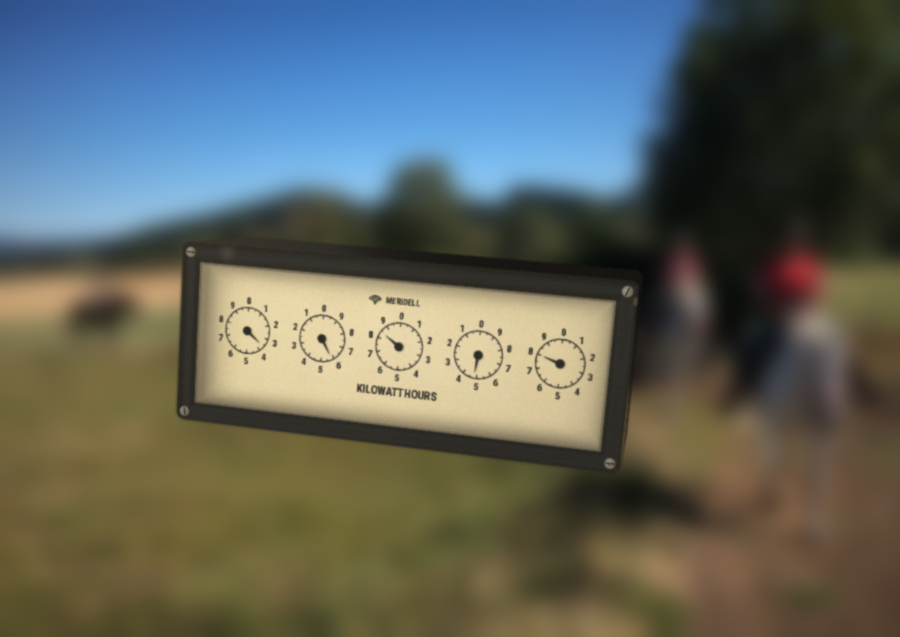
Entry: 35848 kWh
